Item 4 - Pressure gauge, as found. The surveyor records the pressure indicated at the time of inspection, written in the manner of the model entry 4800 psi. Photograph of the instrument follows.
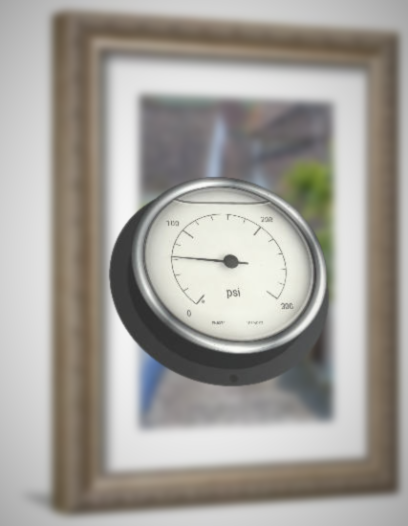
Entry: 60 psi
